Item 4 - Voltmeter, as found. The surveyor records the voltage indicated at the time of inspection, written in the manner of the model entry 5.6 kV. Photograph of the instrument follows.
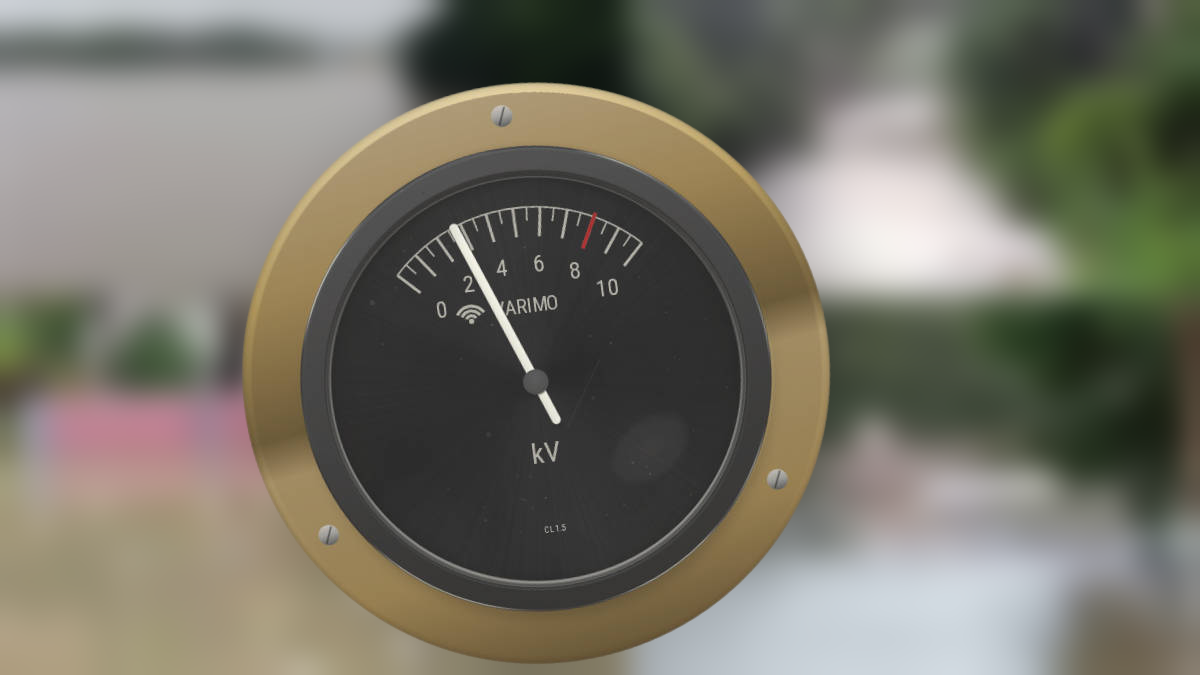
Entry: 2.75 kV
